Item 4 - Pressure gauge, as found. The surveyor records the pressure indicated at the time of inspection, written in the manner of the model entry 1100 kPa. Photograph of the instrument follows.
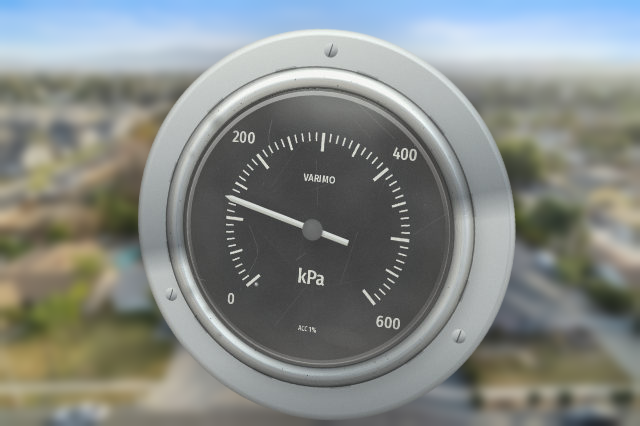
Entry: 130 kPa
